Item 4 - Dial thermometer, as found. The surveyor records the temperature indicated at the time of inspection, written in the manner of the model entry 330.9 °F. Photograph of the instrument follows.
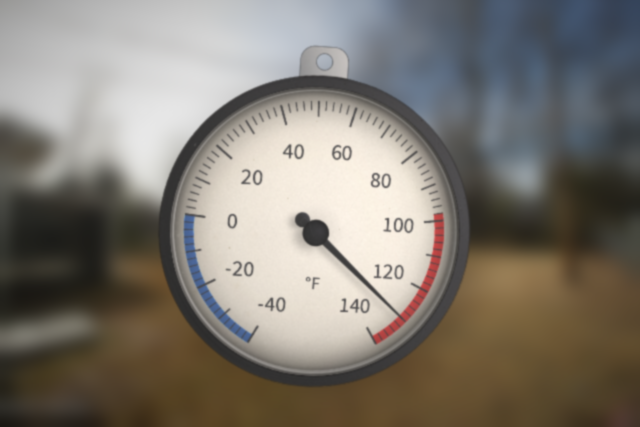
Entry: 130 °F
